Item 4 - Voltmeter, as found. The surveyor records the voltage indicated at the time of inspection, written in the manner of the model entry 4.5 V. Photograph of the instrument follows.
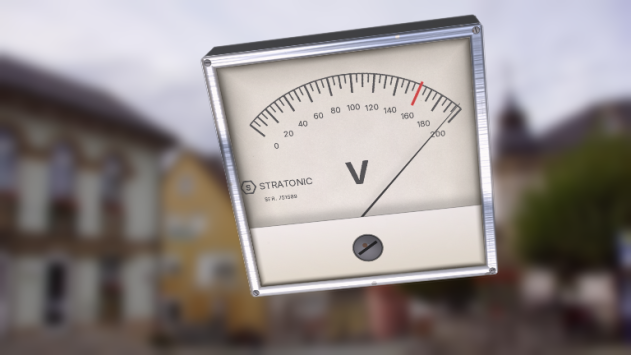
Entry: 195 V
